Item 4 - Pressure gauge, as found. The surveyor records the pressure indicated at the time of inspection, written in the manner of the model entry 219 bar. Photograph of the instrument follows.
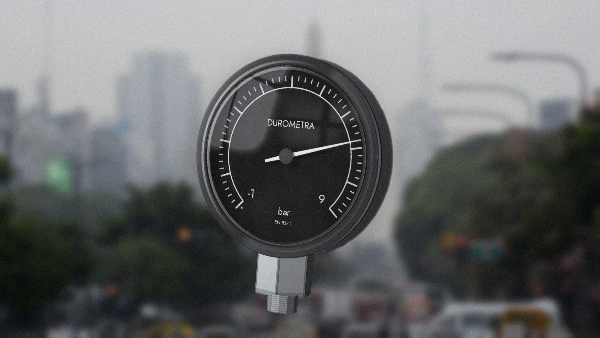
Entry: 6.8 bar
